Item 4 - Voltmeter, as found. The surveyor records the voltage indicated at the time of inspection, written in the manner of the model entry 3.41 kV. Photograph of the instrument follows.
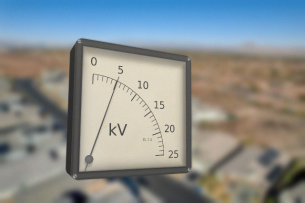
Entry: 5 kV
